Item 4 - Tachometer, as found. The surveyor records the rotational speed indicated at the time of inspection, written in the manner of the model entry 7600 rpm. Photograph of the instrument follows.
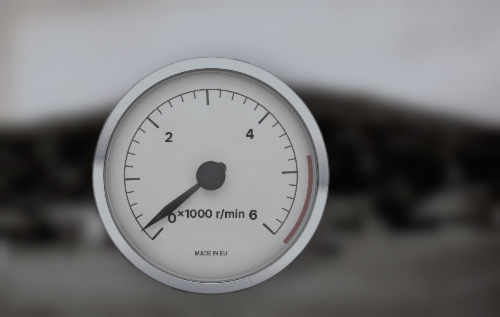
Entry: 200 rpm
